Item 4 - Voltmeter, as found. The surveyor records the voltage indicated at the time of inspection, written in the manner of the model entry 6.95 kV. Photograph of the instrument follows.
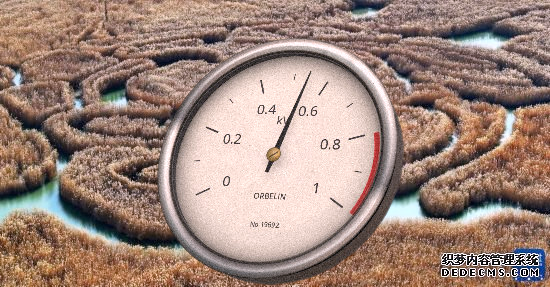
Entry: 0.55 kV
